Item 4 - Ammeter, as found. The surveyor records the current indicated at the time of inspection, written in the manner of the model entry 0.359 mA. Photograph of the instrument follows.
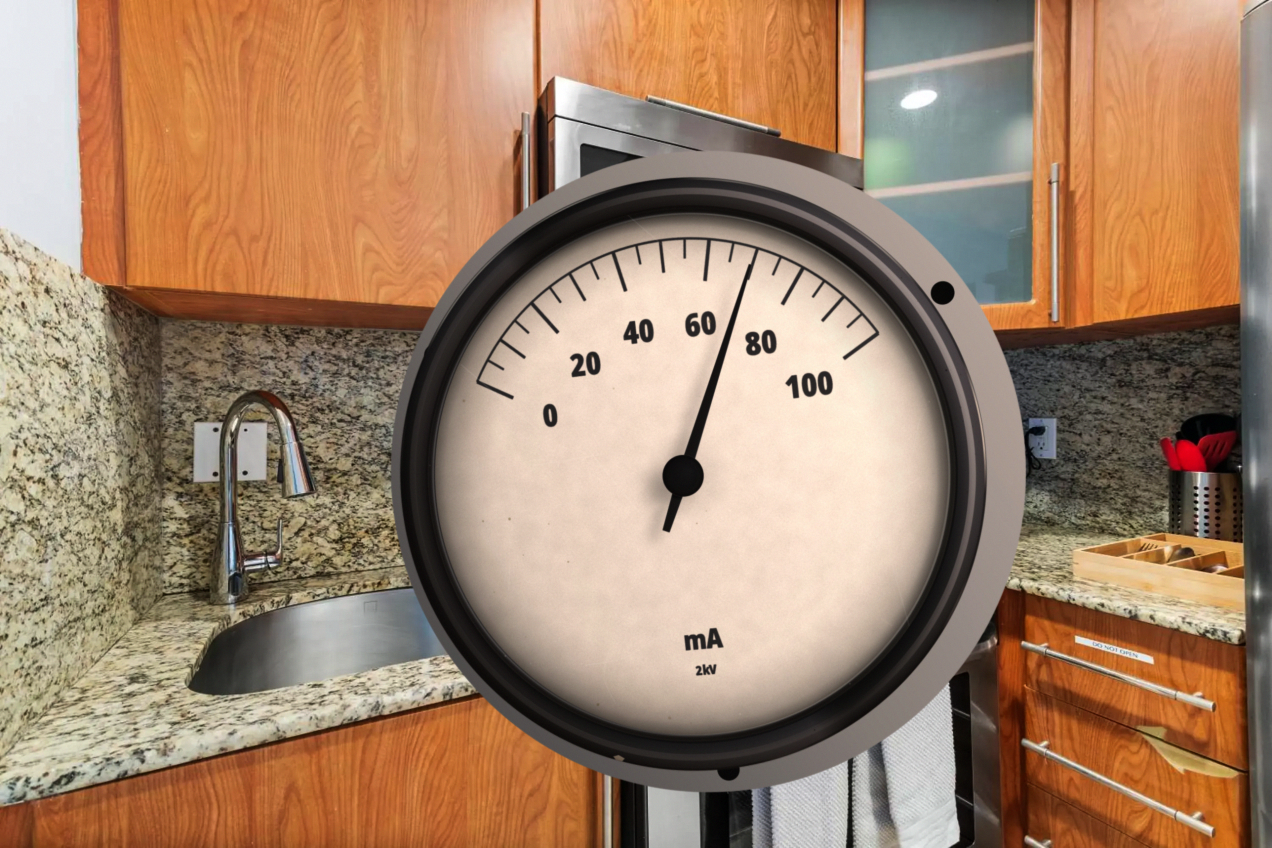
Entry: 70 mA
